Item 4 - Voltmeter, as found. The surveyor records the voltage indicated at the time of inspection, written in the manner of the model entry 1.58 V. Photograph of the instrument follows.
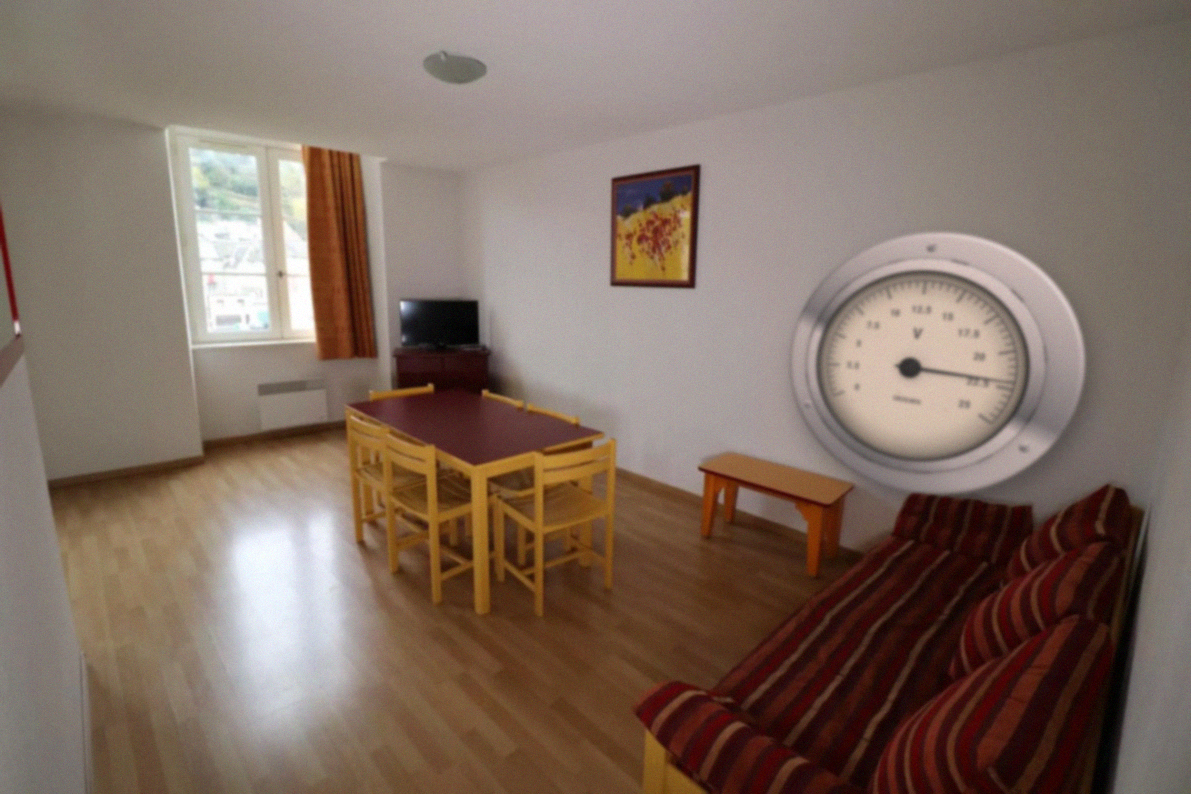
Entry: 22 V
